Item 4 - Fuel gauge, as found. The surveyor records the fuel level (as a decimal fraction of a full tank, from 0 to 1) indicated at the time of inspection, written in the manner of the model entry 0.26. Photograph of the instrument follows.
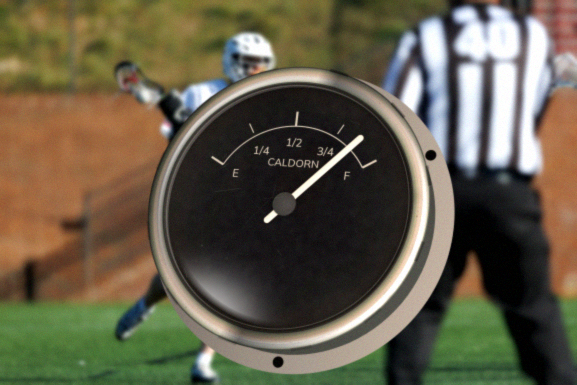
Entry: 0.875
